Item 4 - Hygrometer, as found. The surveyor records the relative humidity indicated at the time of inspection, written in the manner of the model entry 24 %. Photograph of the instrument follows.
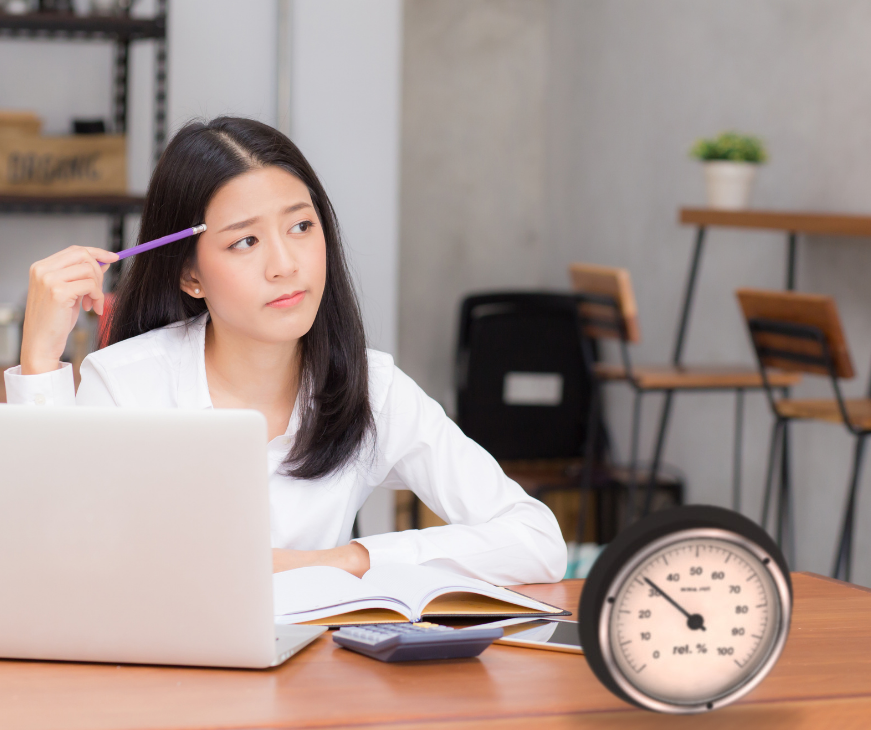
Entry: 32 %
